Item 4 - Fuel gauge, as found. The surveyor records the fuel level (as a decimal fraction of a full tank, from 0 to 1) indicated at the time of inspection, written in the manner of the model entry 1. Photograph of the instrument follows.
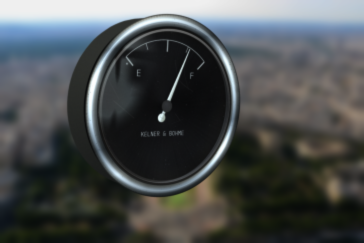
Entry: 0.75
